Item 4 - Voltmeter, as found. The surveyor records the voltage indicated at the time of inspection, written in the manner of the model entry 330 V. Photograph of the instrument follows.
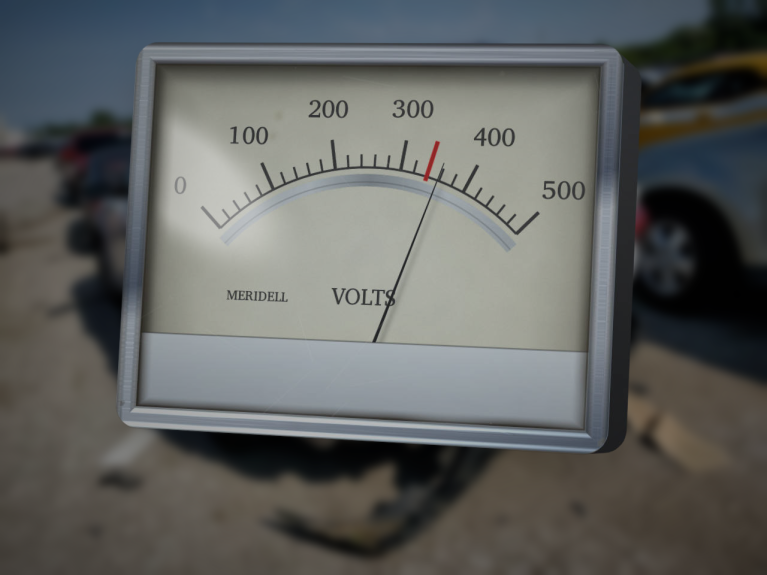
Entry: 360 V
